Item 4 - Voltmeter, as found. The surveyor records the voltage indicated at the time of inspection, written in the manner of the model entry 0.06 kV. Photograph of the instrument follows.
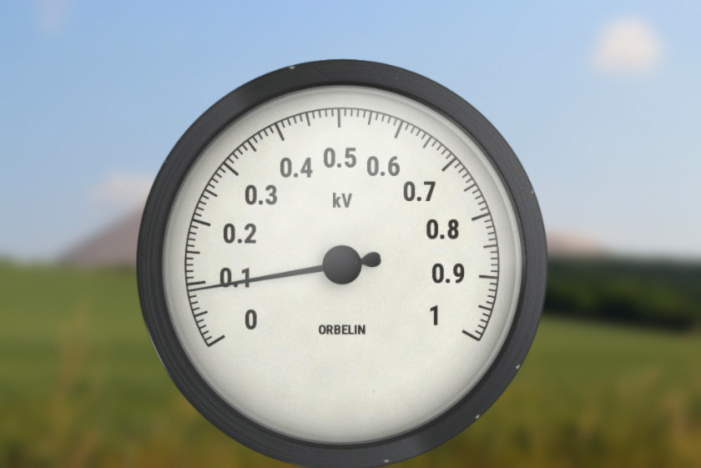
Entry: 0.09 kV
